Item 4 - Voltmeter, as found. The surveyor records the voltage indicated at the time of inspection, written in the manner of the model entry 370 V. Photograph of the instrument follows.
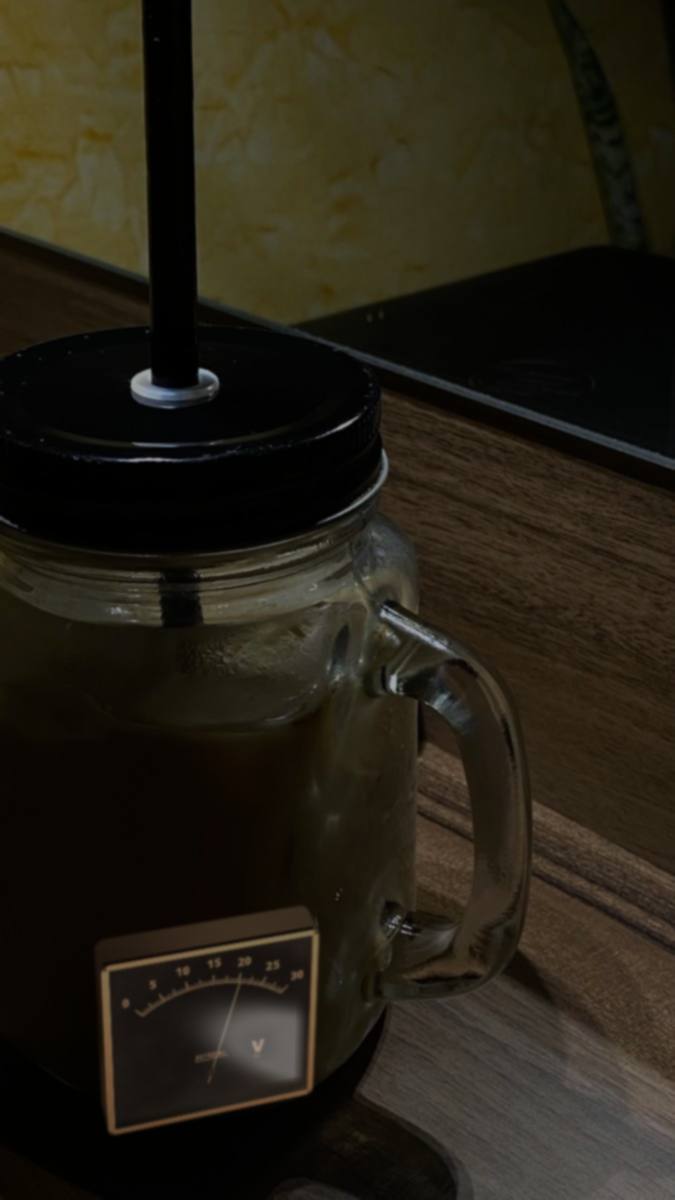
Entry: 20 V
